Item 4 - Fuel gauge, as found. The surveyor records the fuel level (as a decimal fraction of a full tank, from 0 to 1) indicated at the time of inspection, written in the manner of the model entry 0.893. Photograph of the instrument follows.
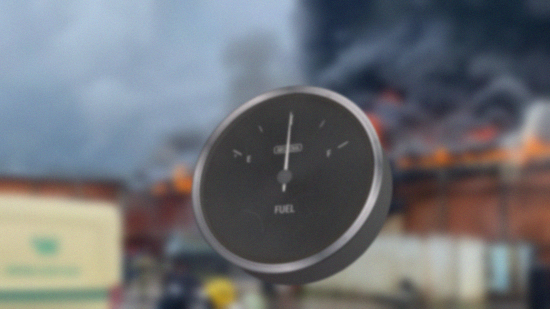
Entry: 0.5
